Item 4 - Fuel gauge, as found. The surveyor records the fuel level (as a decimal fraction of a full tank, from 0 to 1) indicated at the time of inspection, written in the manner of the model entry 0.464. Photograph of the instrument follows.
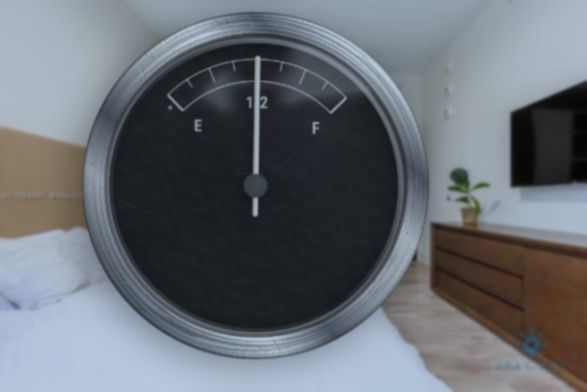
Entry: 0.5
